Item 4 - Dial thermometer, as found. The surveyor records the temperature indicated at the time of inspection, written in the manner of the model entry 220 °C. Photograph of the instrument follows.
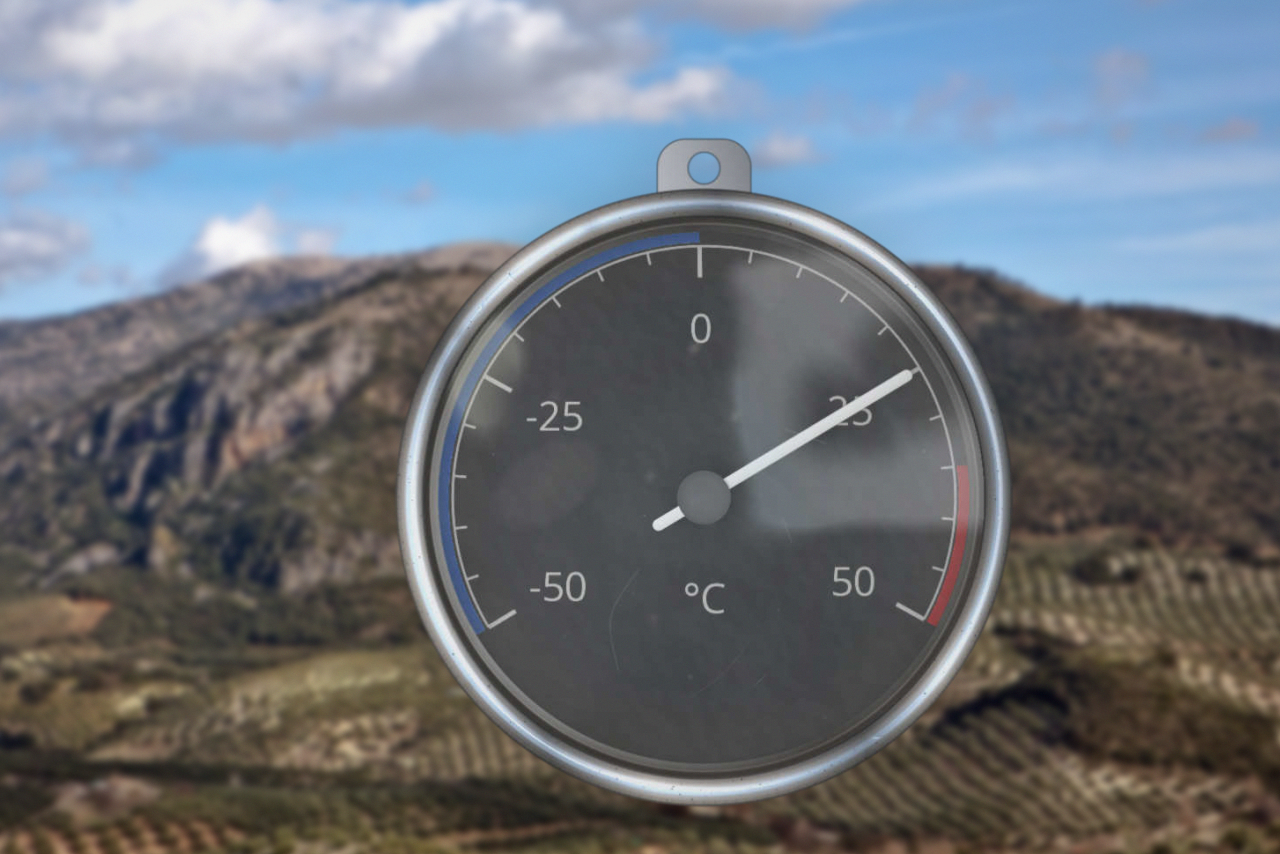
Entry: 25 °C
